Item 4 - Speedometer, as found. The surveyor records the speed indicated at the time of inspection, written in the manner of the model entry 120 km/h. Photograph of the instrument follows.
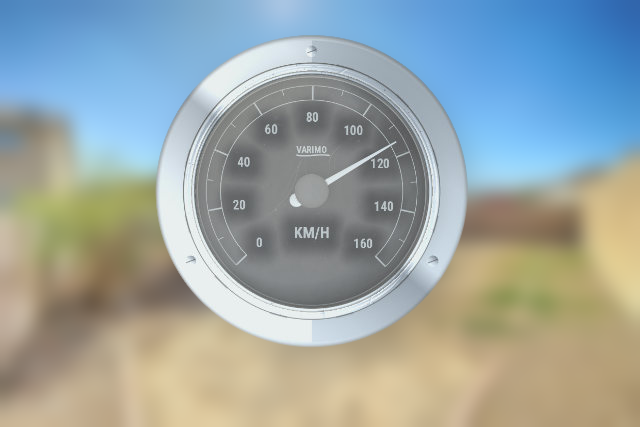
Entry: 115 km/h
